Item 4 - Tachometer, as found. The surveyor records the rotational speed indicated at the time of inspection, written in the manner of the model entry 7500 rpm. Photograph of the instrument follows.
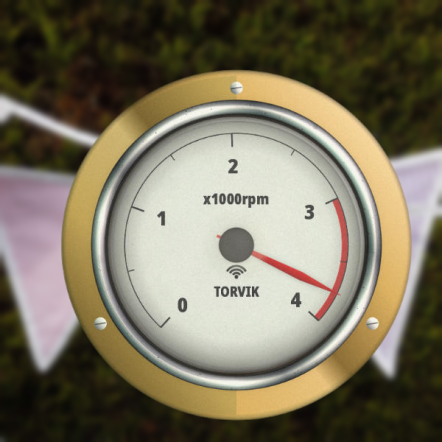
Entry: 3750 rpm
